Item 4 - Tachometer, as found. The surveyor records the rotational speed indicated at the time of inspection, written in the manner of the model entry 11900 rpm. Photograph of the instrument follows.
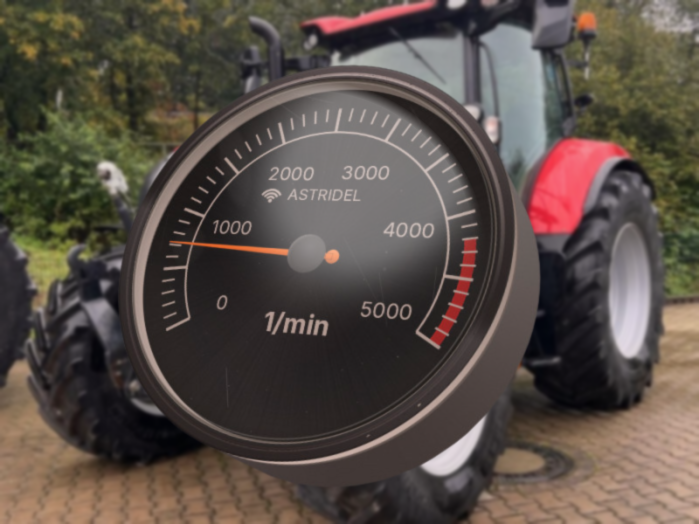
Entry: 700 rpm
